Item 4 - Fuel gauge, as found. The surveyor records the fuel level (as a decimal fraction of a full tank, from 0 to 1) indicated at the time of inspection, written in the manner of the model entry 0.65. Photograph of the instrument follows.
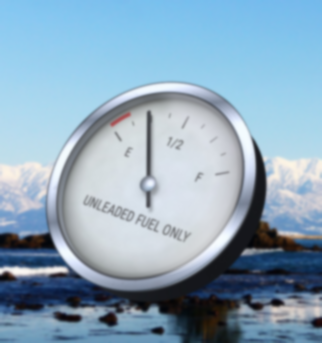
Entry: 0.25
